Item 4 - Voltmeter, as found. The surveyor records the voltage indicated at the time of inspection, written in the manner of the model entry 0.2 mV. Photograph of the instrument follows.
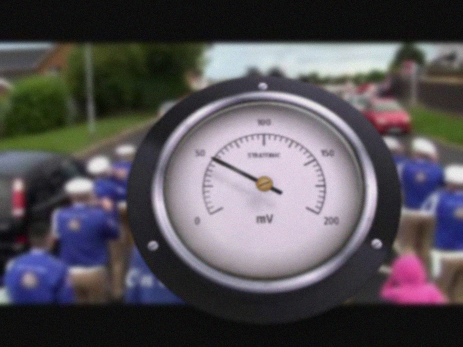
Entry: 50 mV
